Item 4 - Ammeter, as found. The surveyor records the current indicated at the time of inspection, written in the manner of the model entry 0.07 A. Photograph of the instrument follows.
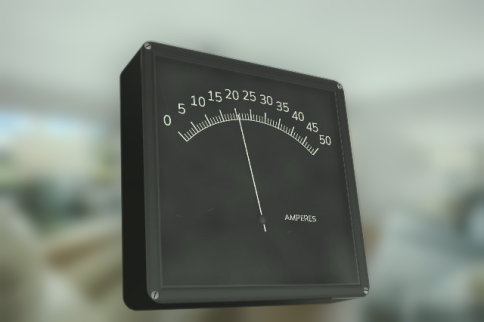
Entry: 20 A
